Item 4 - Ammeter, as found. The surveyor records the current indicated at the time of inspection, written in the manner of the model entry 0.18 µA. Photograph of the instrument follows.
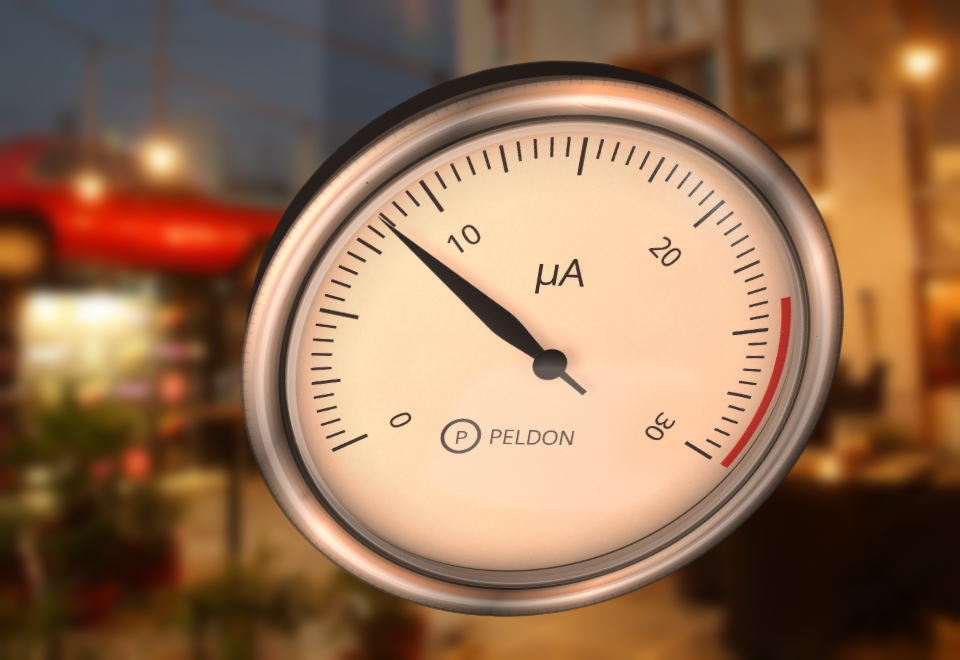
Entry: 8.5 µA
